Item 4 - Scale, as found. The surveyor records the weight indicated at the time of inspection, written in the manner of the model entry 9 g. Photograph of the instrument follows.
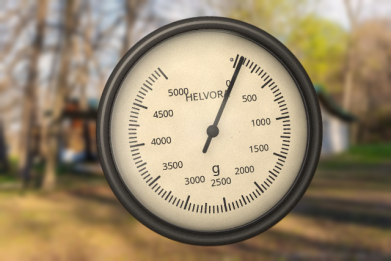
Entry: 50 g
